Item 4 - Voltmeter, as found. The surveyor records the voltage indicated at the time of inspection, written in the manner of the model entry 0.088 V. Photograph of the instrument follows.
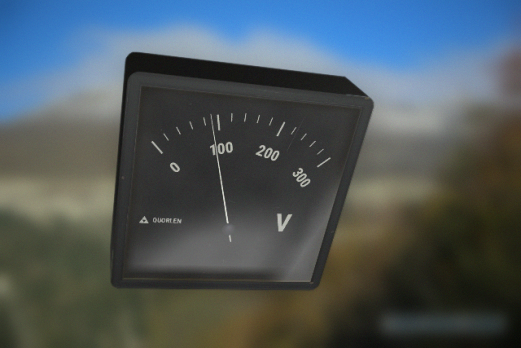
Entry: 90 V
